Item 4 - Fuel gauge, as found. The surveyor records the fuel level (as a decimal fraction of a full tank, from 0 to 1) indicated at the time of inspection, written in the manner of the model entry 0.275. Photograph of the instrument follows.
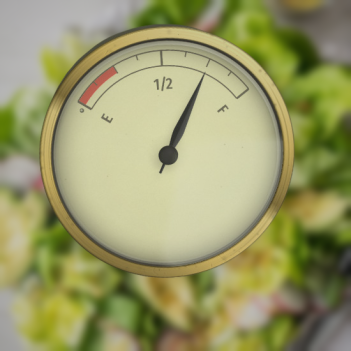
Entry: 0.75
